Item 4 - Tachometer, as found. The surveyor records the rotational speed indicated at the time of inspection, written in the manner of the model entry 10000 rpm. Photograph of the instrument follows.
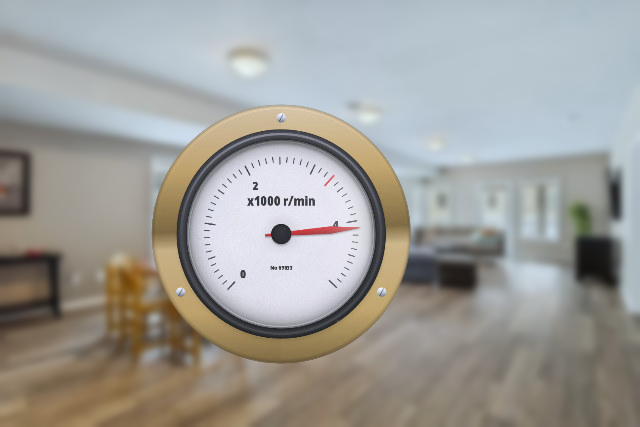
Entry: 4100 rpm
